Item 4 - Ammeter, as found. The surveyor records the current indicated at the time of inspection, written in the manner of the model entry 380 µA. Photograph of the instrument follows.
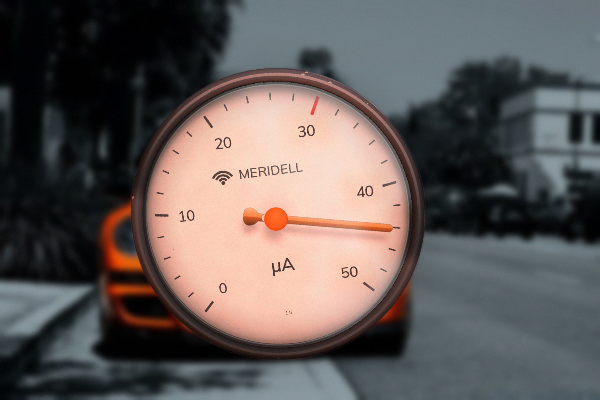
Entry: 44 µA
